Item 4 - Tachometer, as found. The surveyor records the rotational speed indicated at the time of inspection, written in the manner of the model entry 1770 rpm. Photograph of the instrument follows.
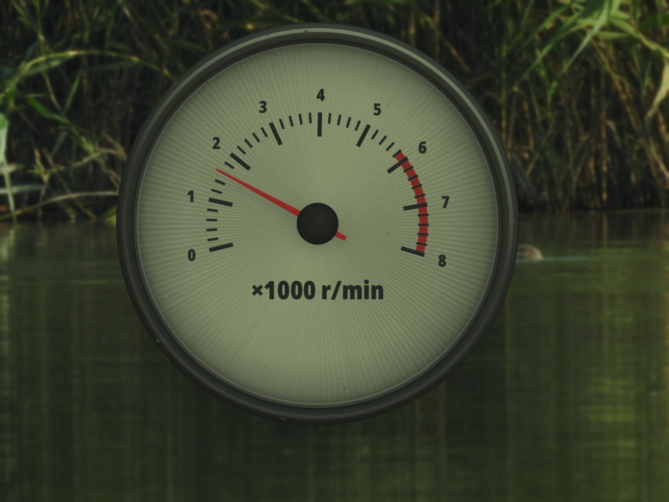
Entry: 1600 rpm
